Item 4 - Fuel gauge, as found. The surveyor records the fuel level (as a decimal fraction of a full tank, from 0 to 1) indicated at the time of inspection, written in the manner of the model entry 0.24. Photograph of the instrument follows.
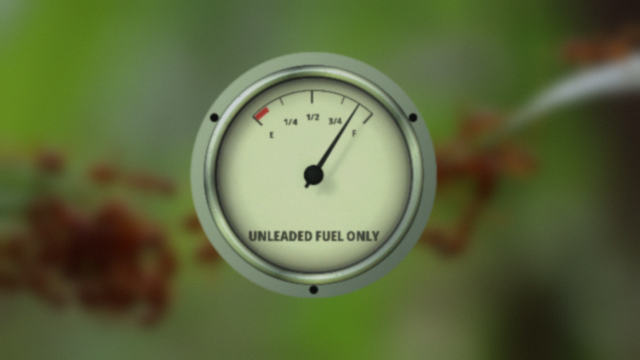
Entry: 0.875
